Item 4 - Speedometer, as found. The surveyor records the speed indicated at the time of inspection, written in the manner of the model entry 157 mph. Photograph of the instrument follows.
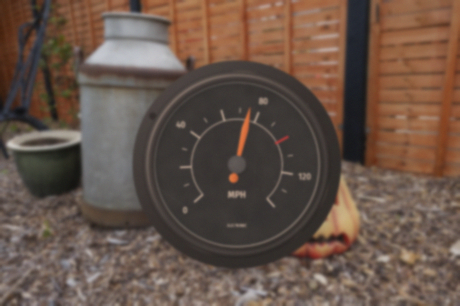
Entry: 75 mph
